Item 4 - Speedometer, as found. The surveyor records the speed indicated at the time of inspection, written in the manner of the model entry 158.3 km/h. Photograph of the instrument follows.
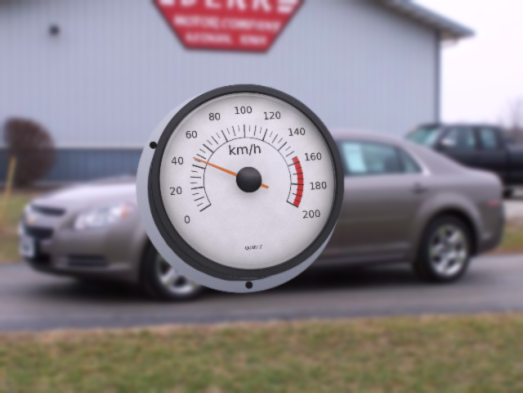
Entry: 45 km/h
